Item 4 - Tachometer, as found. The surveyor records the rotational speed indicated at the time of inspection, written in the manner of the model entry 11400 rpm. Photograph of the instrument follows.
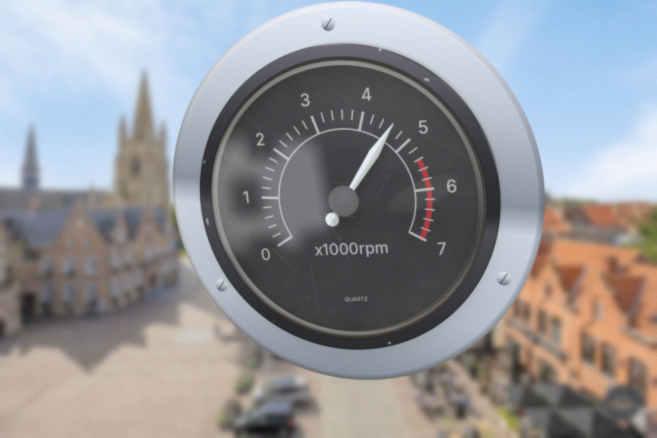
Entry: 4600 rpm
